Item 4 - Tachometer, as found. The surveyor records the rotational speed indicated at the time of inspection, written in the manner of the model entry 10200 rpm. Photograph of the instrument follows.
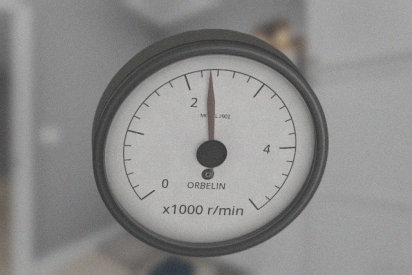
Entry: 2300 rpm
